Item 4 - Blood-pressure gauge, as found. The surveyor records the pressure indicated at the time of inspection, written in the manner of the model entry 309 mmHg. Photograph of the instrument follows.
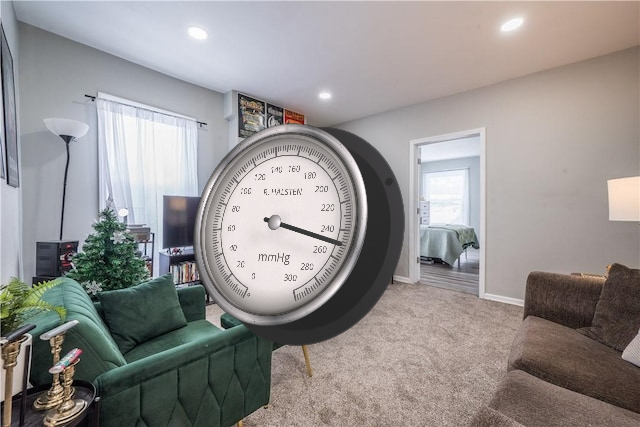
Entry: 250 mmHg
